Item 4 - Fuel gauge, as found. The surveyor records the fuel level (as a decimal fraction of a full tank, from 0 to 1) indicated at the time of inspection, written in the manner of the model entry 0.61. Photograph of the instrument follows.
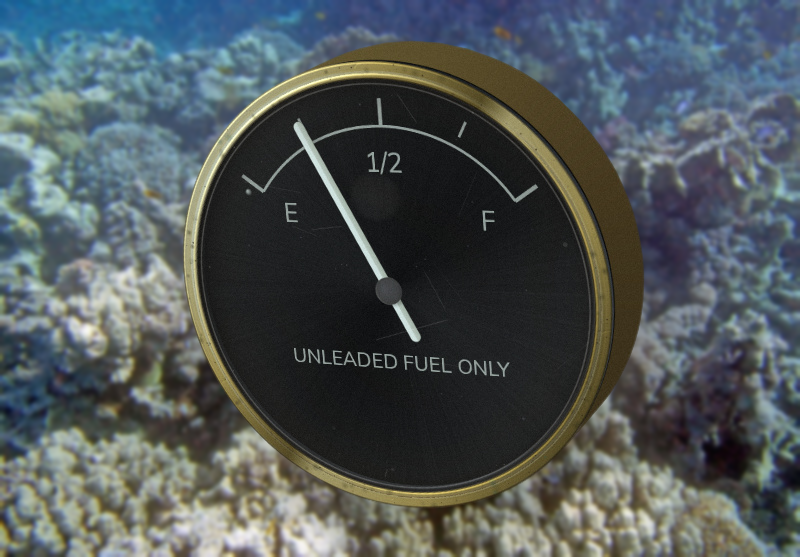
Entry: 0.25
